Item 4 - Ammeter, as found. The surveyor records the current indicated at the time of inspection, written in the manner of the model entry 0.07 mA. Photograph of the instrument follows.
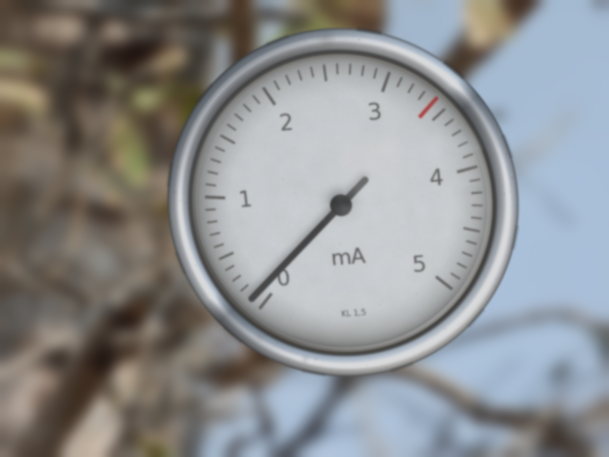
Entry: 0.1 mA
